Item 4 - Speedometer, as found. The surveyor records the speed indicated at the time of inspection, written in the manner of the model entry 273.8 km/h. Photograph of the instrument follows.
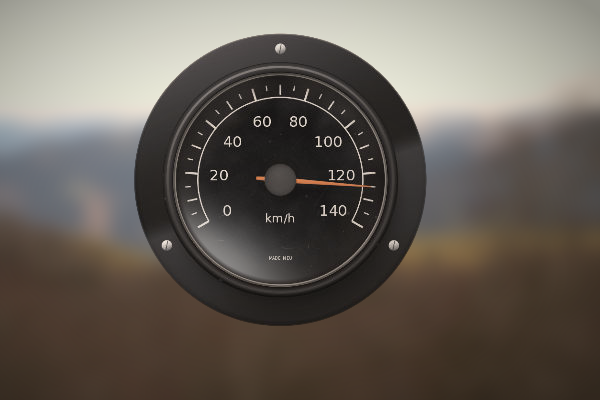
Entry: 125 km/h
